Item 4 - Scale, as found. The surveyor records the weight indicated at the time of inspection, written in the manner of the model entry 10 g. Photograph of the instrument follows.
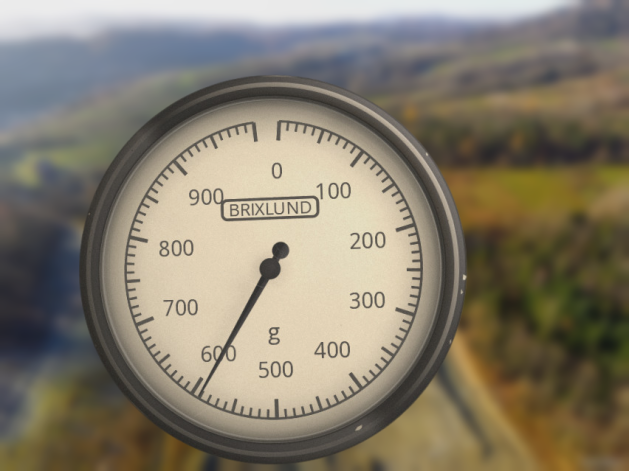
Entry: 590 g
